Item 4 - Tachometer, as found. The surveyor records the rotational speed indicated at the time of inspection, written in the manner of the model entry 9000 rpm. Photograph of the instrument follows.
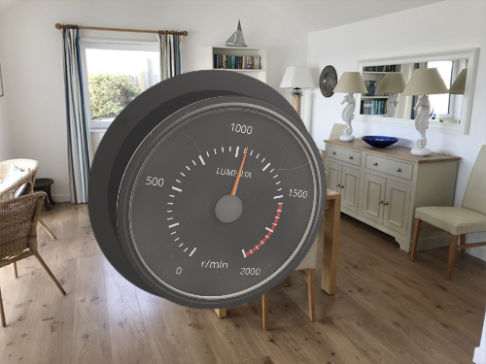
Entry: 1050 rpm
